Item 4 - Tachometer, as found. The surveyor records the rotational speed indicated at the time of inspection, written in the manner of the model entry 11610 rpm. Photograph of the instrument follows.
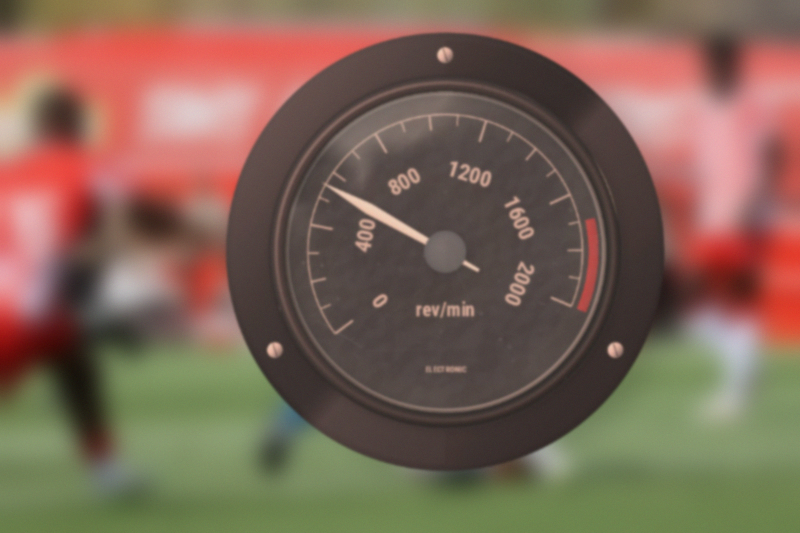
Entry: 550 rpm
